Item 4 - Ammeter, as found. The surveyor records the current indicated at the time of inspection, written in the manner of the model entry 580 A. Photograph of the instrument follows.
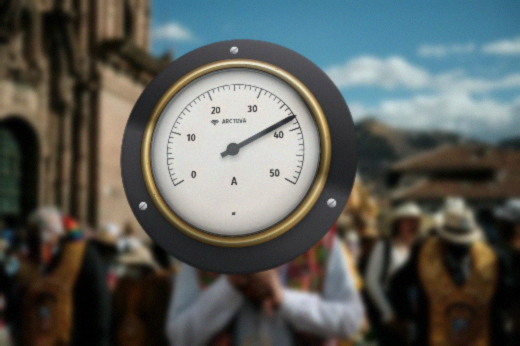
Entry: 38 A
